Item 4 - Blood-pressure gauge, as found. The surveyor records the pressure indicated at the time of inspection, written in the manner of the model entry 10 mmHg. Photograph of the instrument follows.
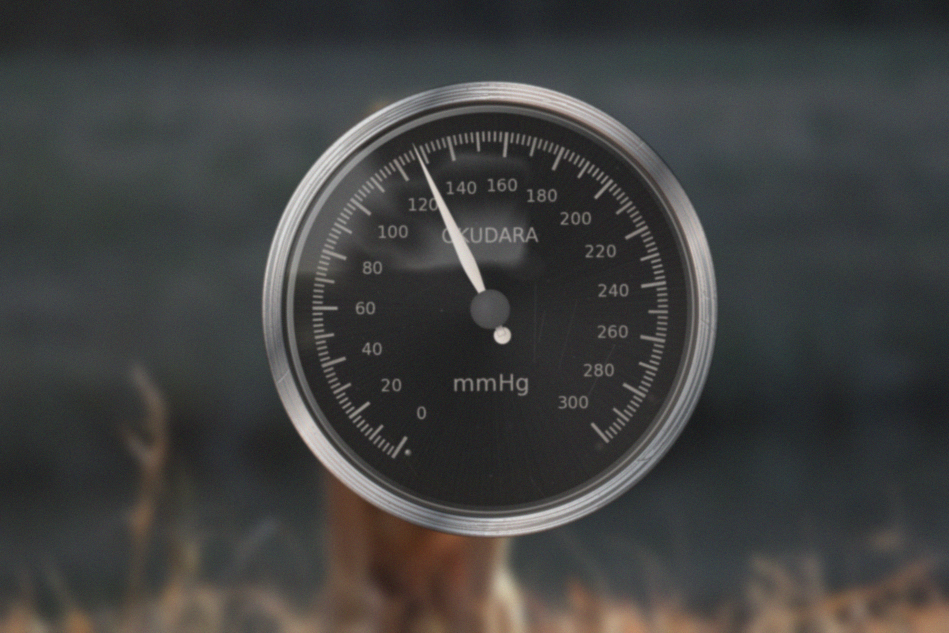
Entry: 128 mmHg
